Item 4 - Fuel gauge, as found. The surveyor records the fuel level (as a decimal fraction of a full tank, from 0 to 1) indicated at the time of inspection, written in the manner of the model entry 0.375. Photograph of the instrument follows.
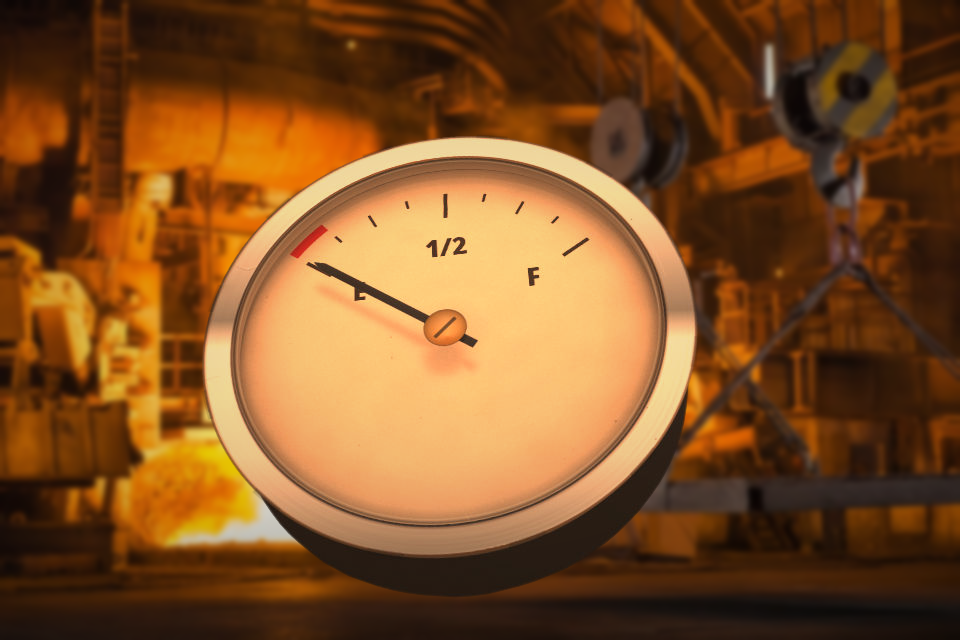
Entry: 0
